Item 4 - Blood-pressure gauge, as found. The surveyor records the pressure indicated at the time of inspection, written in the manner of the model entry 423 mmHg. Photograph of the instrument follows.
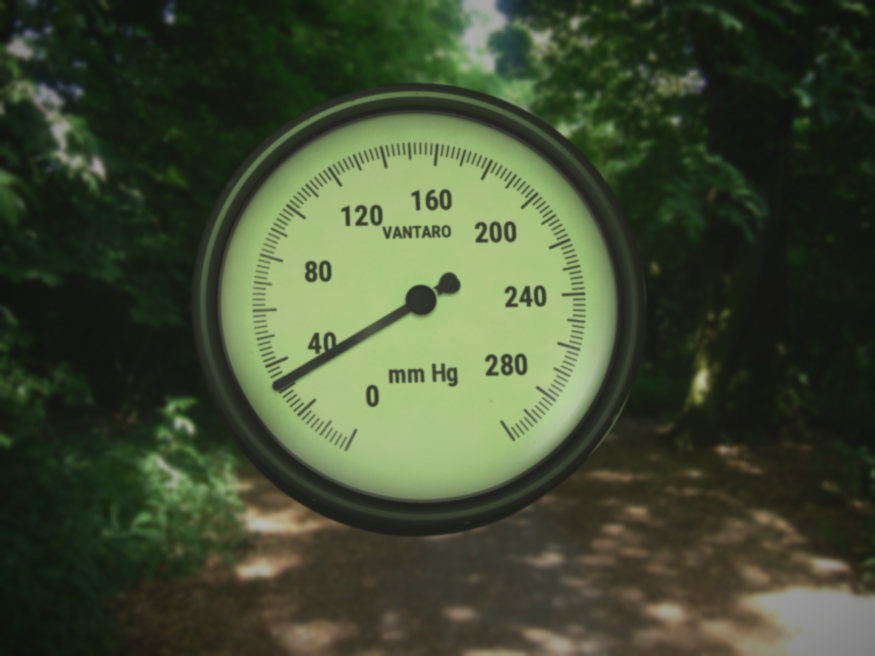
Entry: 32 mmHg
